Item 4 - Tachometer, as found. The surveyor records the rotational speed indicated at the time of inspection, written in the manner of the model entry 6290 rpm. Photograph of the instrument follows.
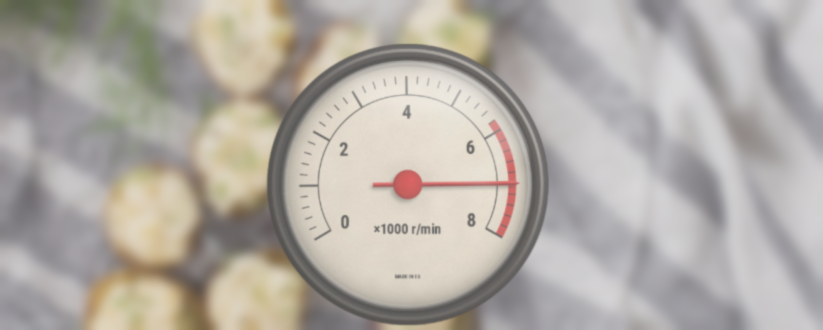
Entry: 7000 rpm
